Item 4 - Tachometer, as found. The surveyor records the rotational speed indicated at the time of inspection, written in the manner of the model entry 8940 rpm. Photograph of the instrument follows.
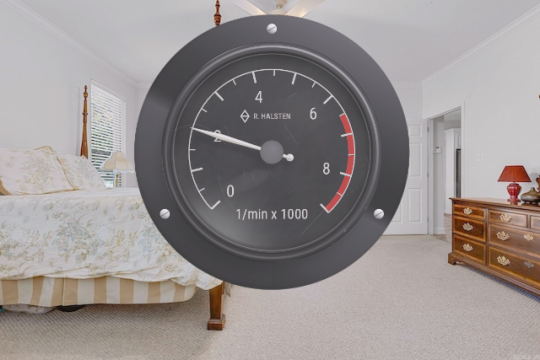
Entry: 2000 rpm
